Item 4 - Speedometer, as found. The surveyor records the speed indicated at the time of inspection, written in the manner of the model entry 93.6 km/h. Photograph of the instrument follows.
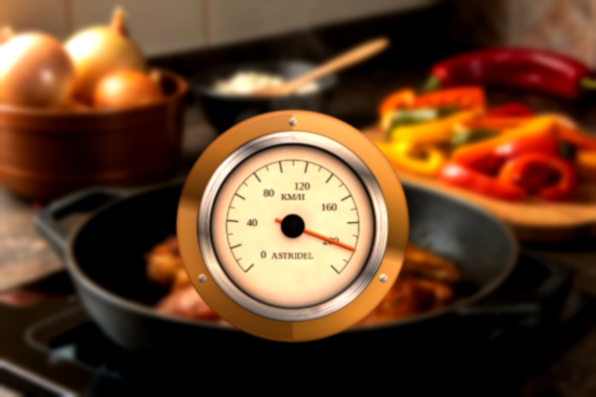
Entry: 200 km/h
